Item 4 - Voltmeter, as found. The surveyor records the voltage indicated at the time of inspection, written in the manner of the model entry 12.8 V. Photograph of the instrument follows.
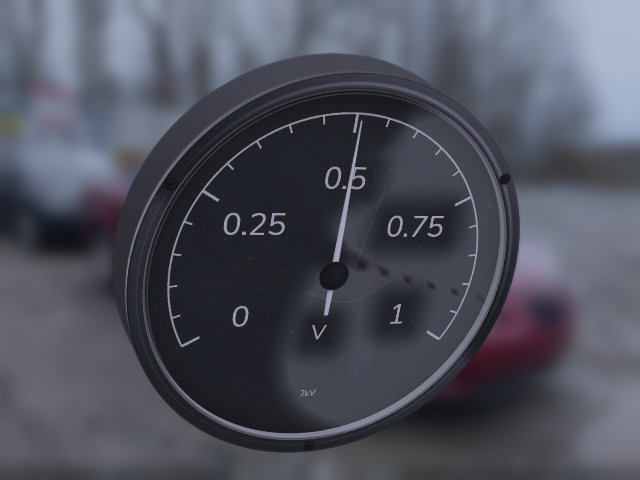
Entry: 0.5 V
